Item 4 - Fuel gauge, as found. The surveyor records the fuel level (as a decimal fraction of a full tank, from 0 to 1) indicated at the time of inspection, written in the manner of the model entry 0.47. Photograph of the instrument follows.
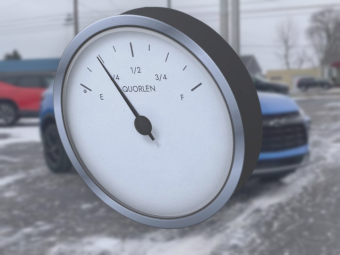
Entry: 0.25
